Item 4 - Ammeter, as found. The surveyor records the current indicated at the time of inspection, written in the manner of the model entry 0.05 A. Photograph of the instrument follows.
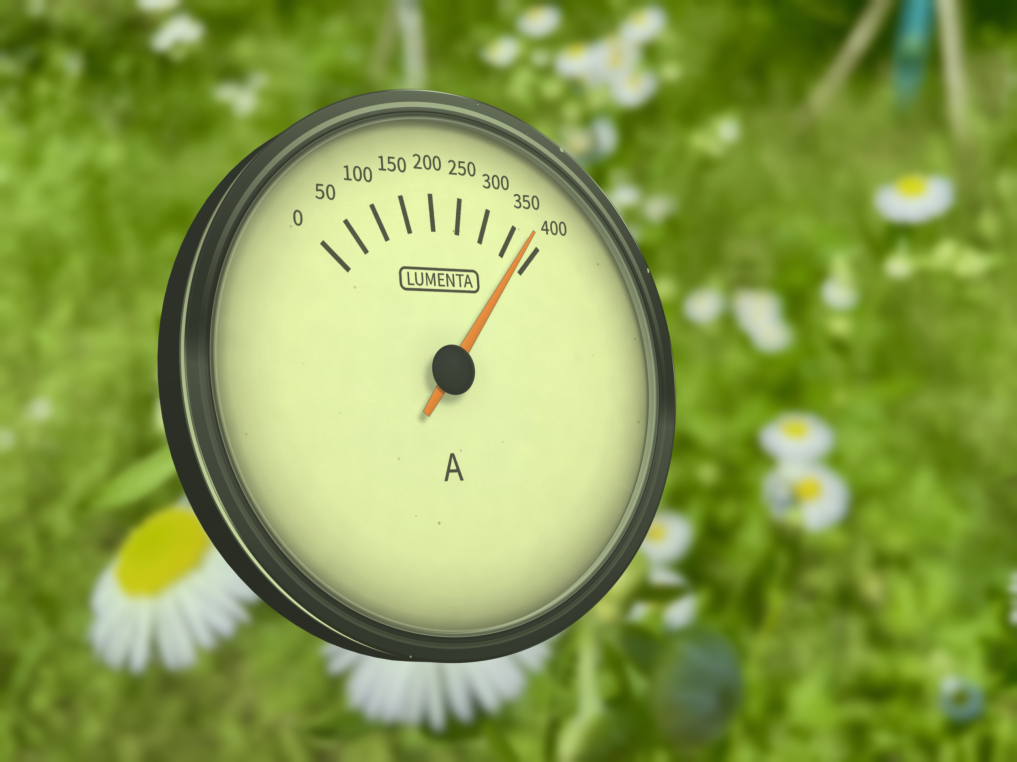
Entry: 375 A
